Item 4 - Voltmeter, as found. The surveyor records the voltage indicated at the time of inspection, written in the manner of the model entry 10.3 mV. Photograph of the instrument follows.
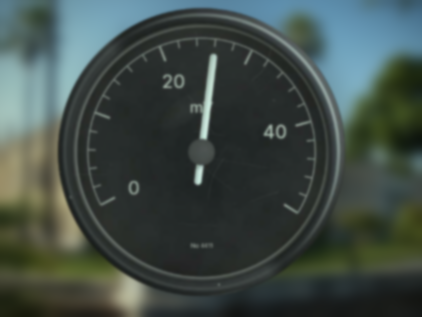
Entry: 26 mV
